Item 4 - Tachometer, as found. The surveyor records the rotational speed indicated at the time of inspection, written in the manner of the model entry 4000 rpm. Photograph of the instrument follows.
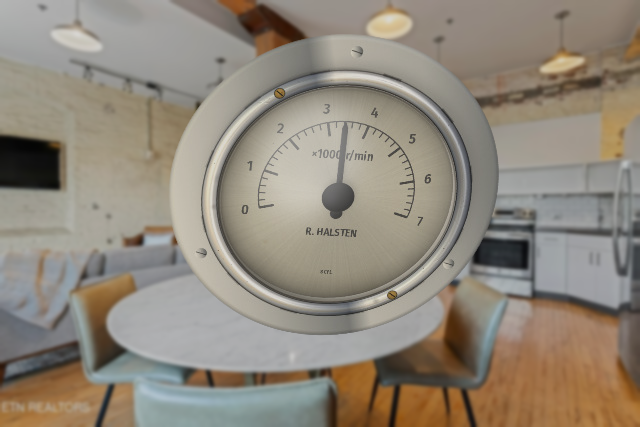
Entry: 3400 rpm
